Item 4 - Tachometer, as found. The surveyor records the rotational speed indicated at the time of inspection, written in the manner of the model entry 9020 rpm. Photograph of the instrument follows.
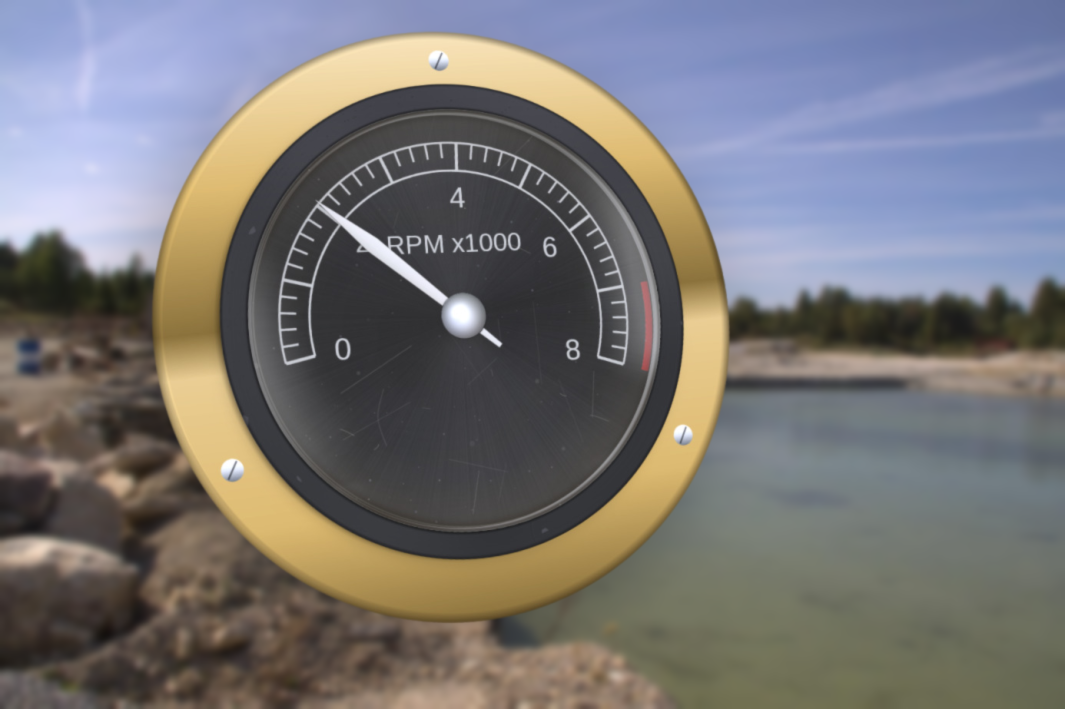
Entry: 2000 rpm
